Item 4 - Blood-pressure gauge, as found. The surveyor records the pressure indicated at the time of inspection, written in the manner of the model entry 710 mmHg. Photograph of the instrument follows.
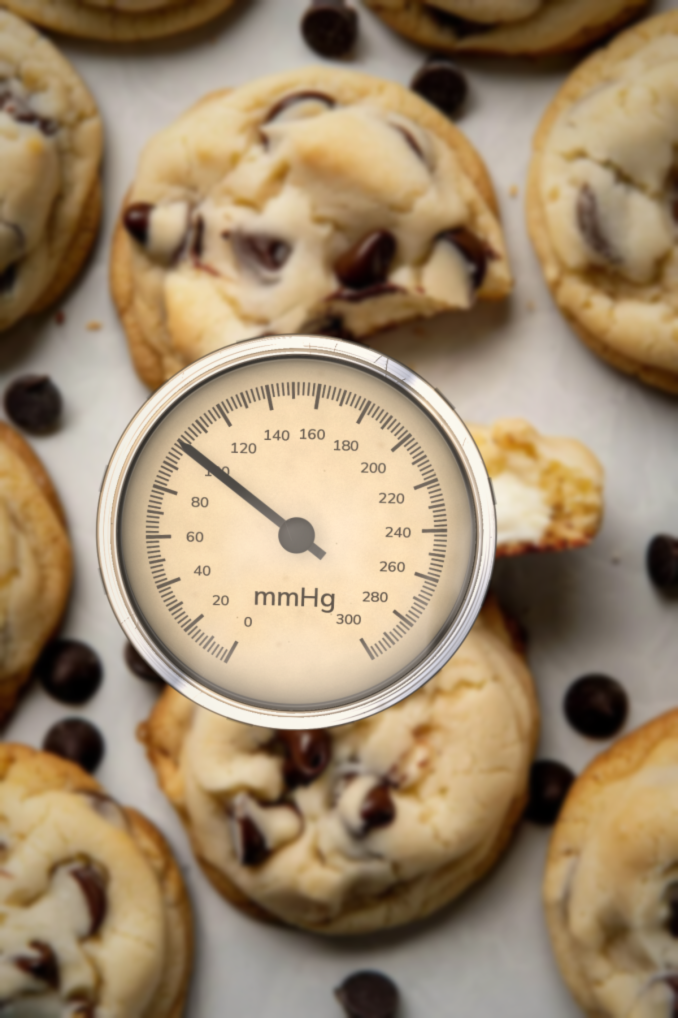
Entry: 100 mmHg
